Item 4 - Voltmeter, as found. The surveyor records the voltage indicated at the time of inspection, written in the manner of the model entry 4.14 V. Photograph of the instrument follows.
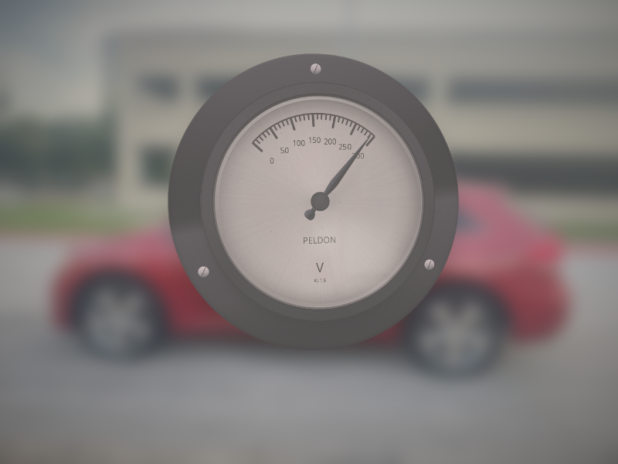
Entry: 290 V
